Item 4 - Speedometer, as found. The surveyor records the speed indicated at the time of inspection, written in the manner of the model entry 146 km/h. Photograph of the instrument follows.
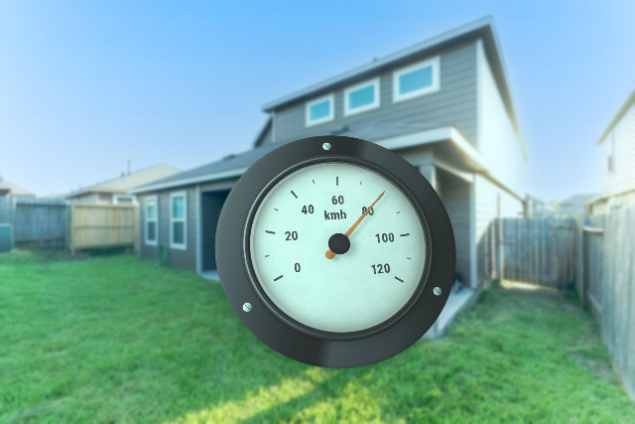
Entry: 80 km/h
